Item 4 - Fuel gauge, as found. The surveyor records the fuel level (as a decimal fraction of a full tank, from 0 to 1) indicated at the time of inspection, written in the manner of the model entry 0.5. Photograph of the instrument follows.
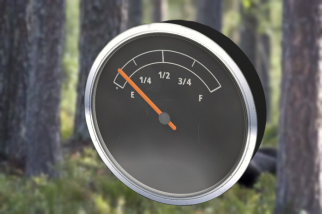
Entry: 0.125
